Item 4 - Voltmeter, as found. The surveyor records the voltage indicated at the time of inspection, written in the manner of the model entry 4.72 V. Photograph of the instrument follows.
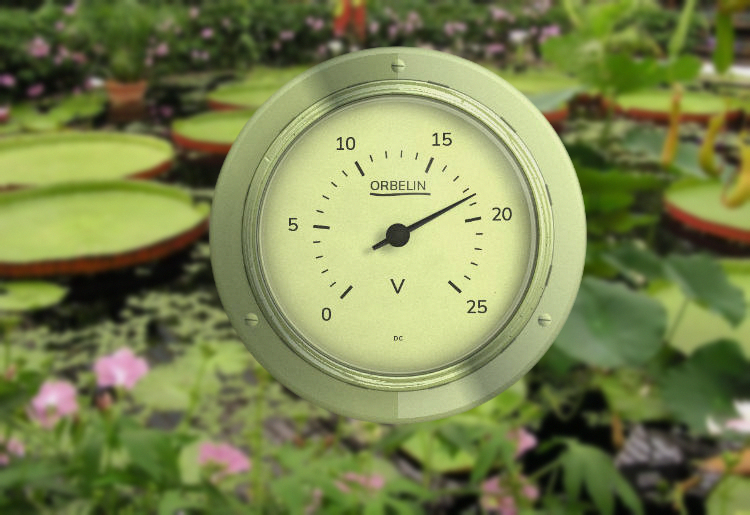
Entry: 18.5 V
